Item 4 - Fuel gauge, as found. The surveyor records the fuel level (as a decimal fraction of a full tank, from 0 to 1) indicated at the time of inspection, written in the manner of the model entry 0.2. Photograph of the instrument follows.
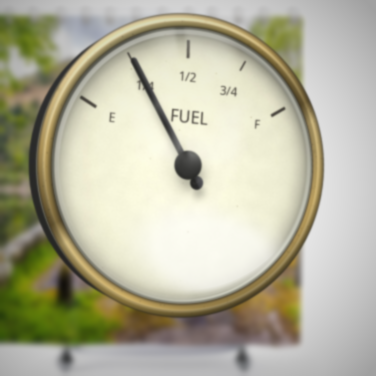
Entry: 0.25
